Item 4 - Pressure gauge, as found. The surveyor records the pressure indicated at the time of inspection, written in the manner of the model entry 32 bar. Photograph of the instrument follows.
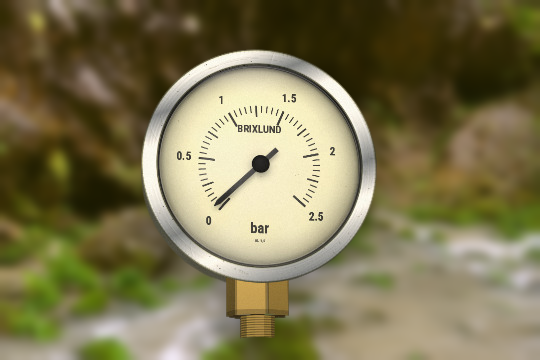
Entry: 0.05 bar
